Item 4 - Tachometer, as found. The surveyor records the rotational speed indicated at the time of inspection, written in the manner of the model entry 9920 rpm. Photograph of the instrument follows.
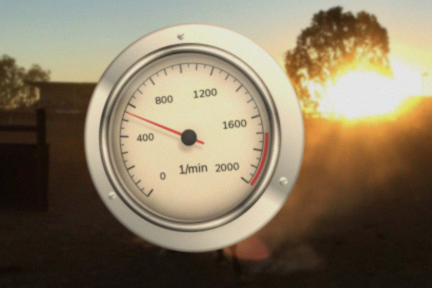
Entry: 550 rpm
